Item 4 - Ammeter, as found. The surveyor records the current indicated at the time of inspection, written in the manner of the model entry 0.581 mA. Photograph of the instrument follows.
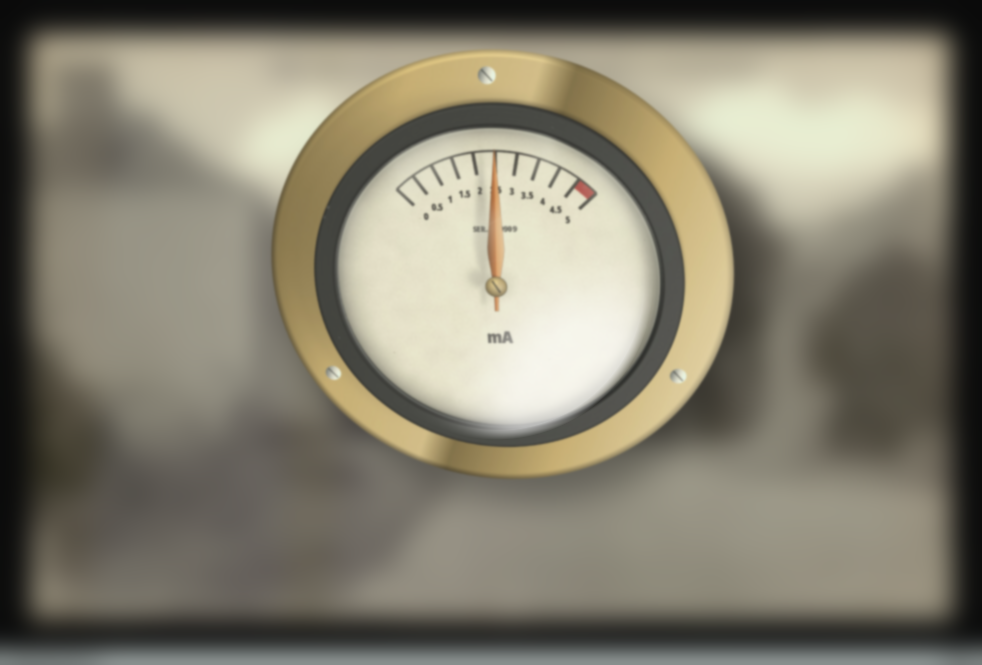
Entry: 2.5 mA
